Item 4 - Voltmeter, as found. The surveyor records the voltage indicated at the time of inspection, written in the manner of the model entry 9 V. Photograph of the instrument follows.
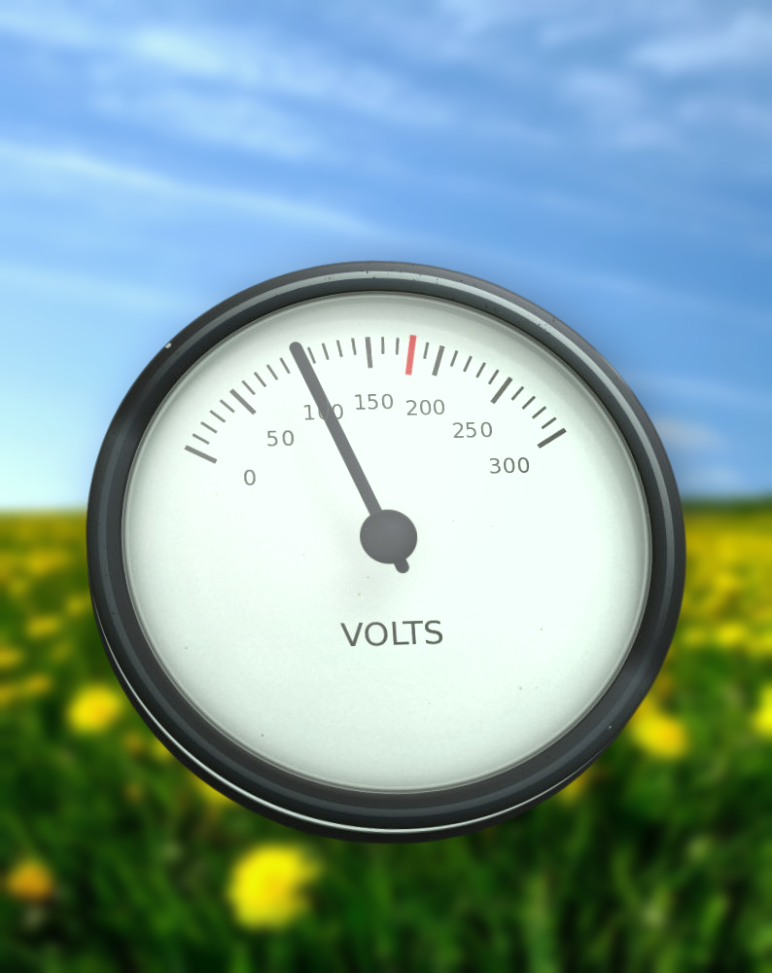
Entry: 100 V
